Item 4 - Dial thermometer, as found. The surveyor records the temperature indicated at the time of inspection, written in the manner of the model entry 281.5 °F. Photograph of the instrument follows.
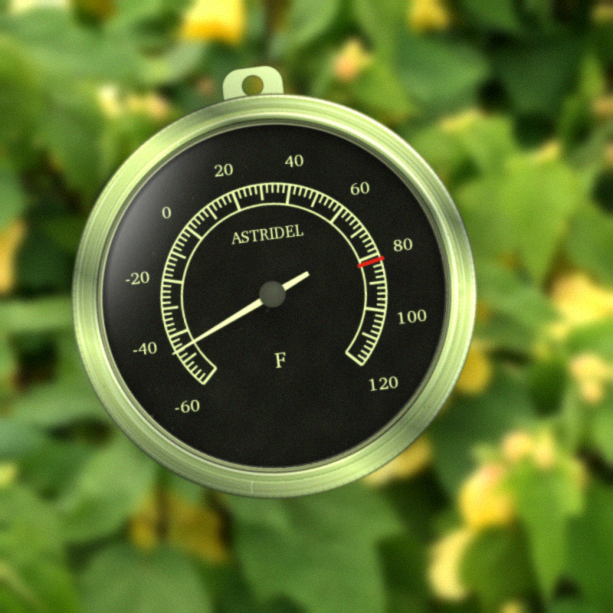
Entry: -46 °F
